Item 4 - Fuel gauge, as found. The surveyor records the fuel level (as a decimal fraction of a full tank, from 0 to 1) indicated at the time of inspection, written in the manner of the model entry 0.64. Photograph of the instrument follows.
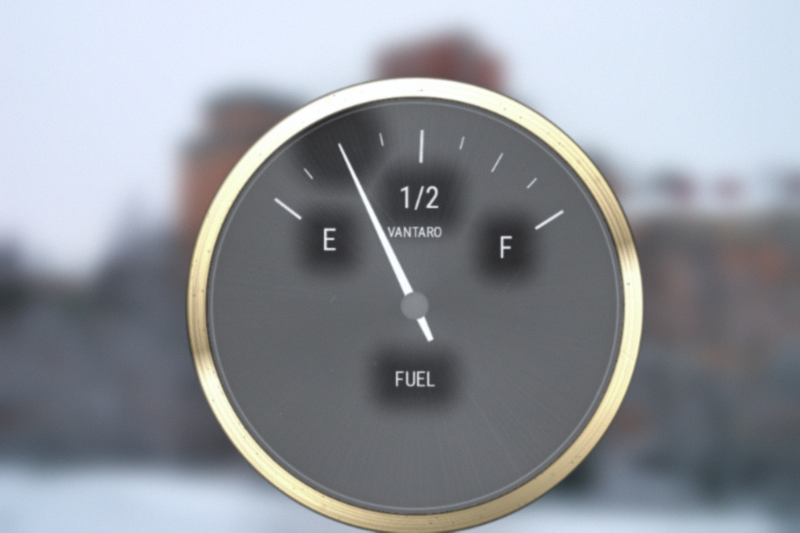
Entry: 0.25
